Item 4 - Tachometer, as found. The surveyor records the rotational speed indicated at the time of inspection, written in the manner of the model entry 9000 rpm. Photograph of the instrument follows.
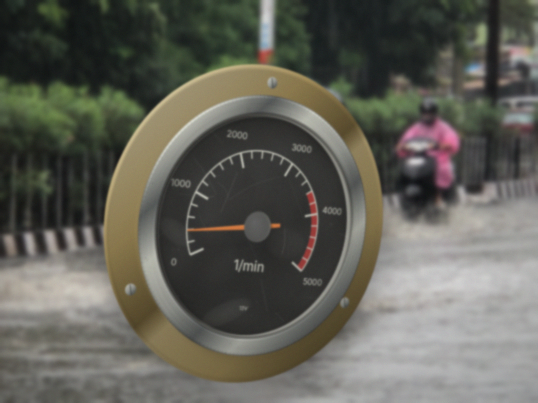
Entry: 400 rpm
